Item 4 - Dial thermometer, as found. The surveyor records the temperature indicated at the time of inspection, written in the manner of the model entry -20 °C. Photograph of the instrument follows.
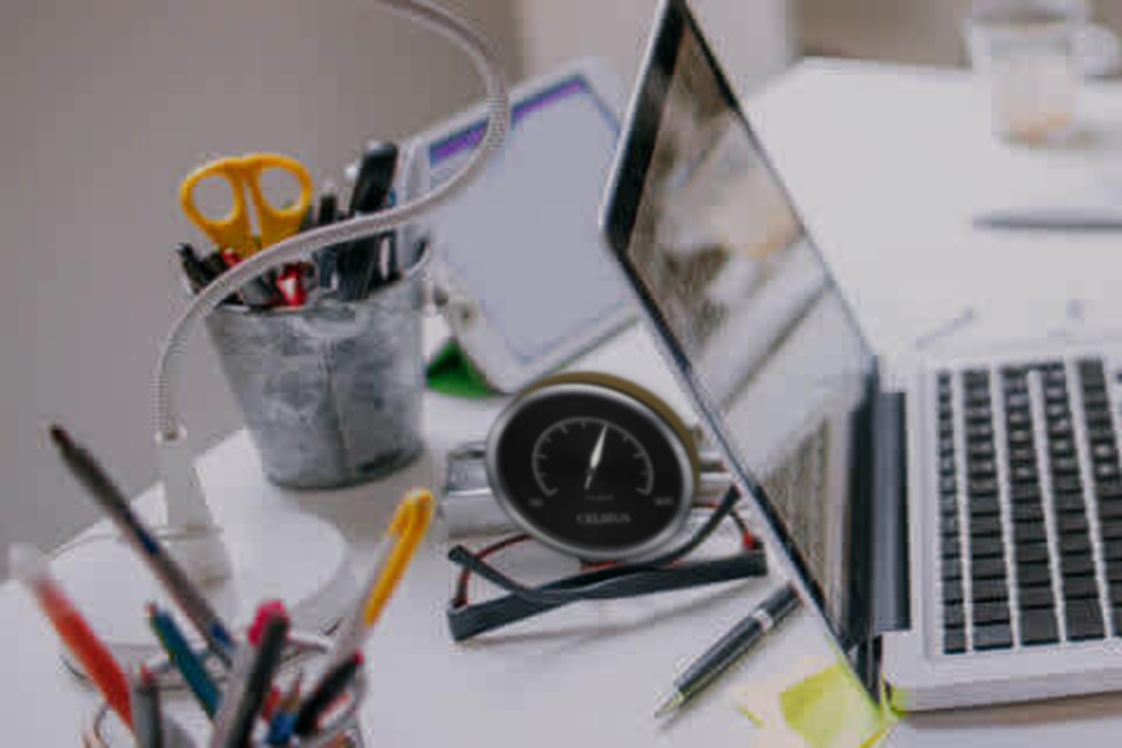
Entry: 200 °C
